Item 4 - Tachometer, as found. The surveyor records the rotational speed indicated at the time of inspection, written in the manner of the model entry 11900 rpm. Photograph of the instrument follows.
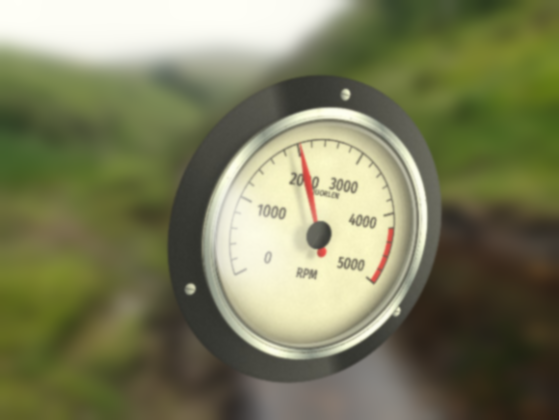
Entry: 2000 rpm
